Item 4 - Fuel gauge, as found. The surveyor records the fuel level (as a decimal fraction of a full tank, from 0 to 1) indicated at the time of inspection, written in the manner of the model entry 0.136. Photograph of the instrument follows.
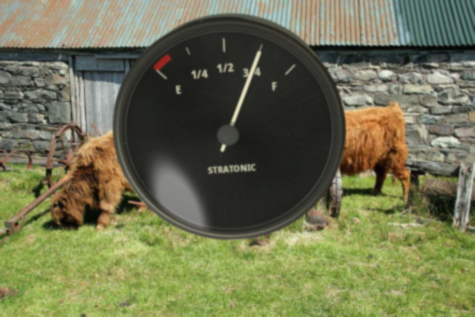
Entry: 0.75
